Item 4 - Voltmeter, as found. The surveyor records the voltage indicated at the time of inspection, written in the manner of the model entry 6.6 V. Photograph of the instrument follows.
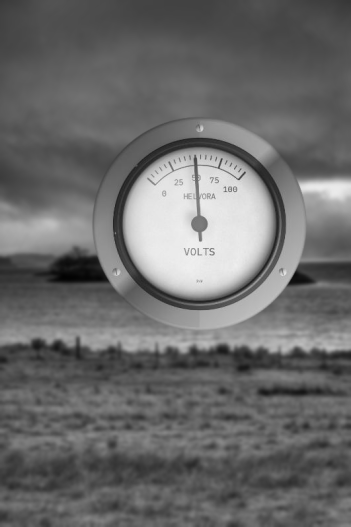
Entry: 50 V
